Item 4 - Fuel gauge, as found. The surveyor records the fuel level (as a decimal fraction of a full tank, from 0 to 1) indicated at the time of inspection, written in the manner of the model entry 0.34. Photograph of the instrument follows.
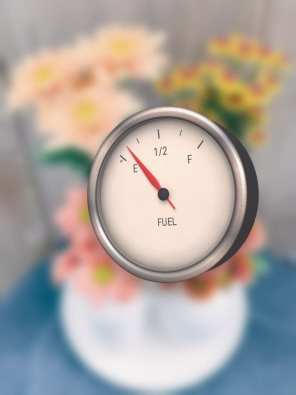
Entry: 0.125
